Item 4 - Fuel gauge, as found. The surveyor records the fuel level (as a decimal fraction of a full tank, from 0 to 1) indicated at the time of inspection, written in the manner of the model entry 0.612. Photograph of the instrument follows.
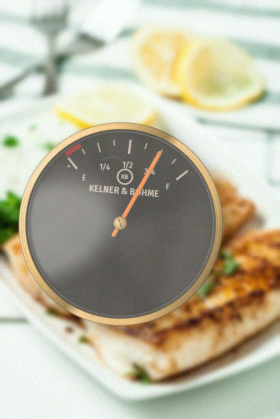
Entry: 0.75
